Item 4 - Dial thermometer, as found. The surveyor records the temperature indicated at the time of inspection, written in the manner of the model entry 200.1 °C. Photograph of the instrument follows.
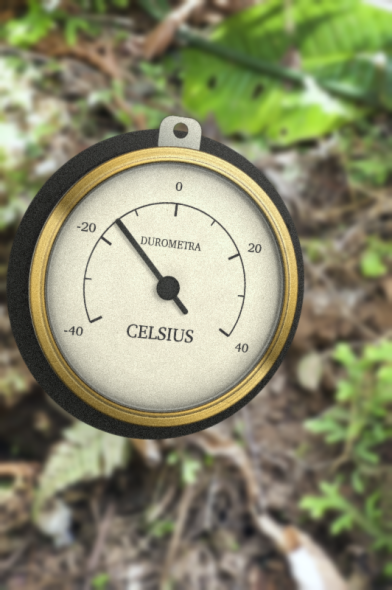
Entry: -15 °C
